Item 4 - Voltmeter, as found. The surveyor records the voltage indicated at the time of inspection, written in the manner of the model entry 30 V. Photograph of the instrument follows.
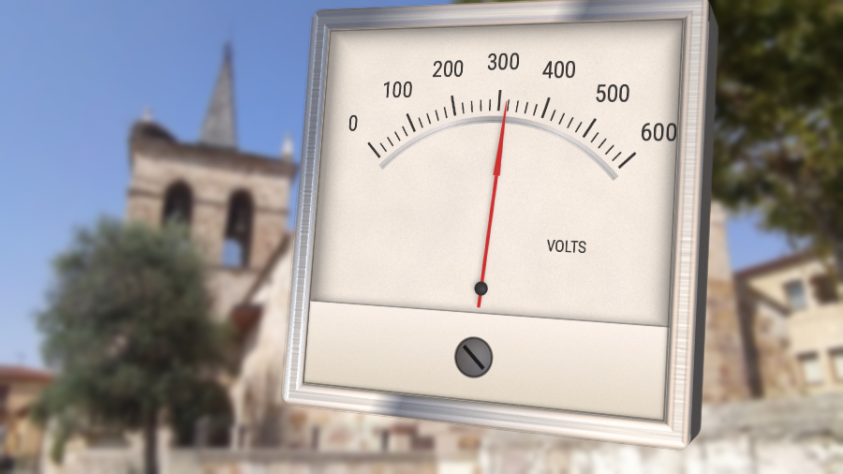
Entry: 320 V
